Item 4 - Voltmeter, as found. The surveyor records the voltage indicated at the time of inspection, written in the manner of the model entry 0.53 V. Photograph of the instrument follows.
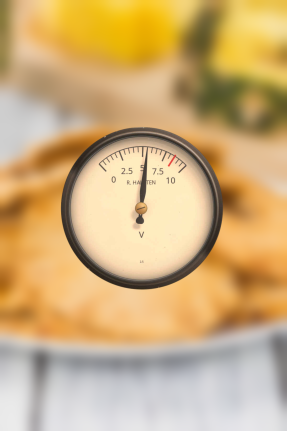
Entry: 5.5 V
